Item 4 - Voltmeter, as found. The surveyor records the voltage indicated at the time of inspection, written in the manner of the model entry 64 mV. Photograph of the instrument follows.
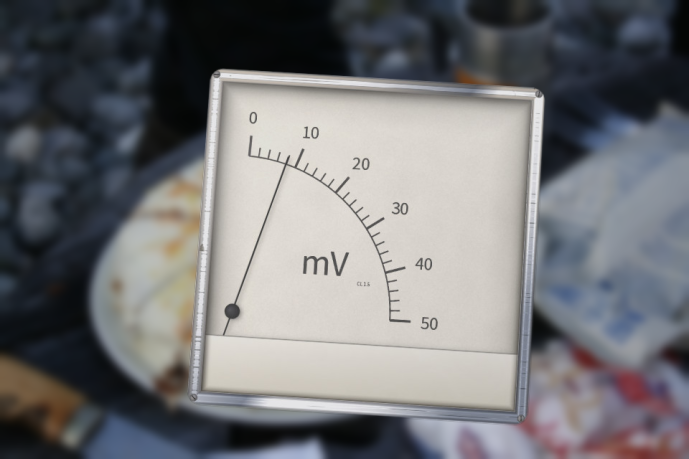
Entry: 8 mV
